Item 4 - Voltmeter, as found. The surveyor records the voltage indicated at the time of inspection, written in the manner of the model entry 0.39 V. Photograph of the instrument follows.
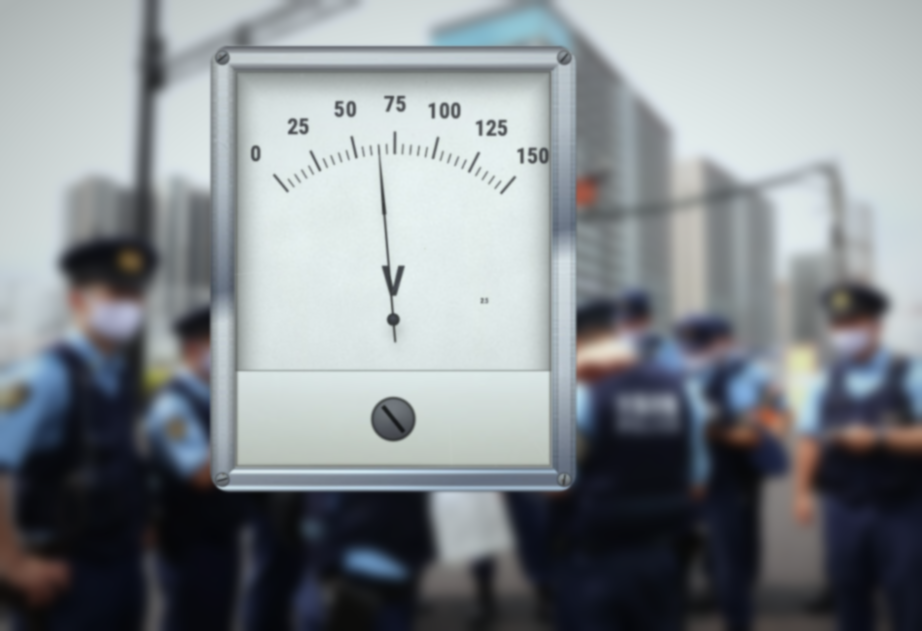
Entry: 65 V
